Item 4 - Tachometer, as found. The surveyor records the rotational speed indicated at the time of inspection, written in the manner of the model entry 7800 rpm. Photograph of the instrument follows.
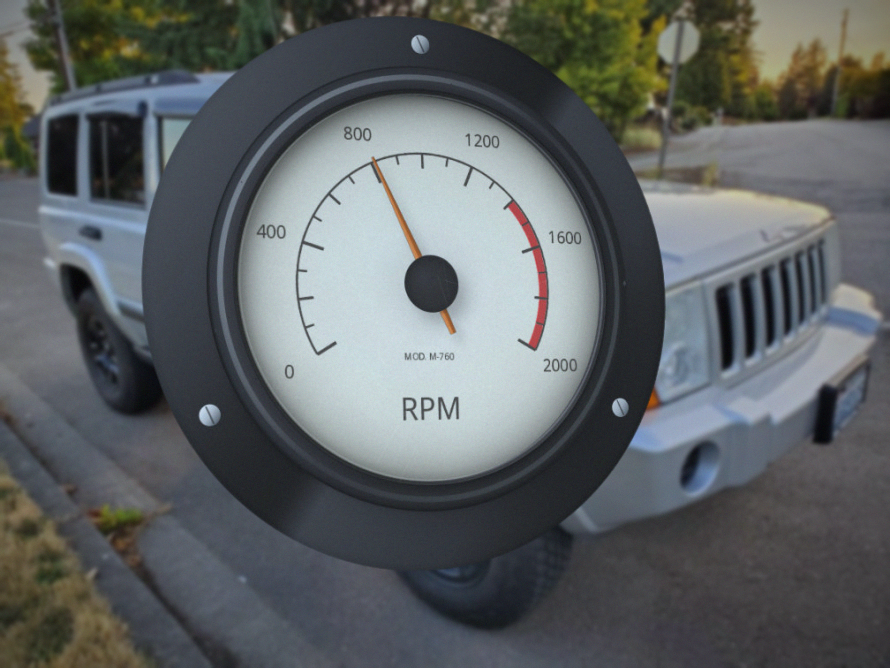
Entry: 800 rpm
